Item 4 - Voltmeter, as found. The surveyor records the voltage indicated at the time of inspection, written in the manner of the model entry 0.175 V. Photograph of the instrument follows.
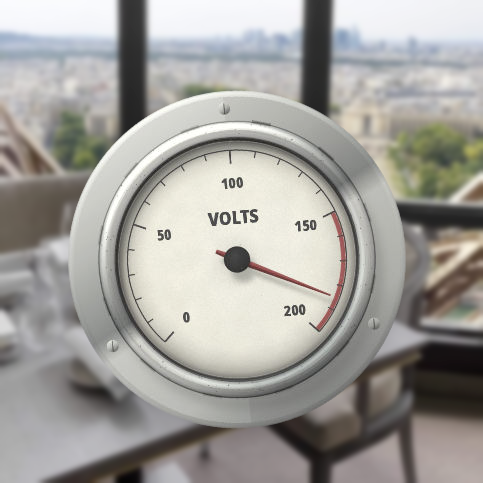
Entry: 185 V
